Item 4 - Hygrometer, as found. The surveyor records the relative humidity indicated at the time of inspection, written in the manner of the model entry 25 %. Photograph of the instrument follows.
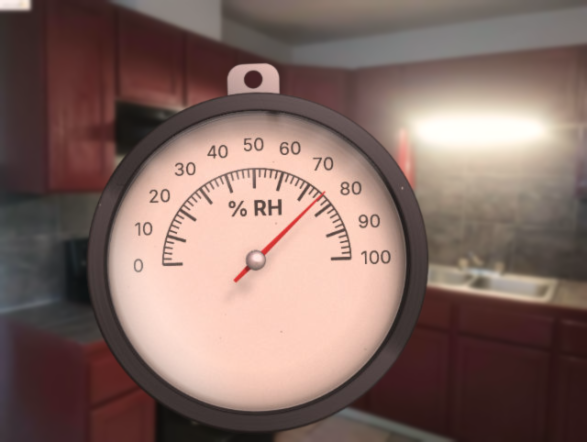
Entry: 76 %
